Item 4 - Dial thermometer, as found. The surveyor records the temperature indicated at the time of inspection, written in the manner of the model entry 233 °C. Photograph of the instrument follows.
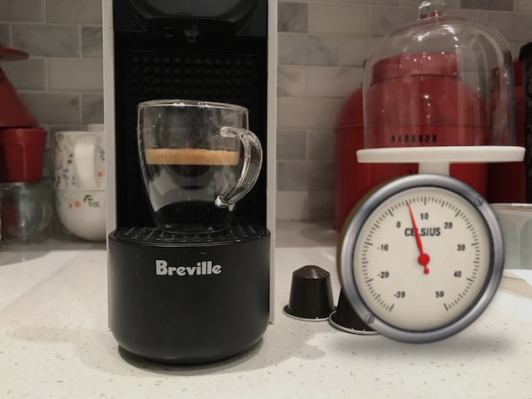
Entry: 5 °C
